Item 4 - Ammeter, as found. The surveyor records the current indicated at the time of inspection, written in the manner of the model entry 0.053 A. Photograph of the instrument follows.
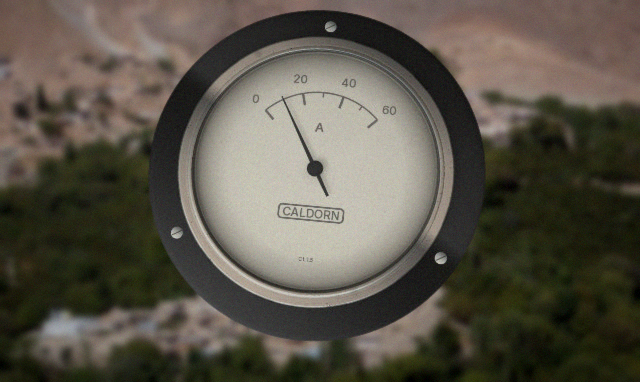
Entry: 10 A
